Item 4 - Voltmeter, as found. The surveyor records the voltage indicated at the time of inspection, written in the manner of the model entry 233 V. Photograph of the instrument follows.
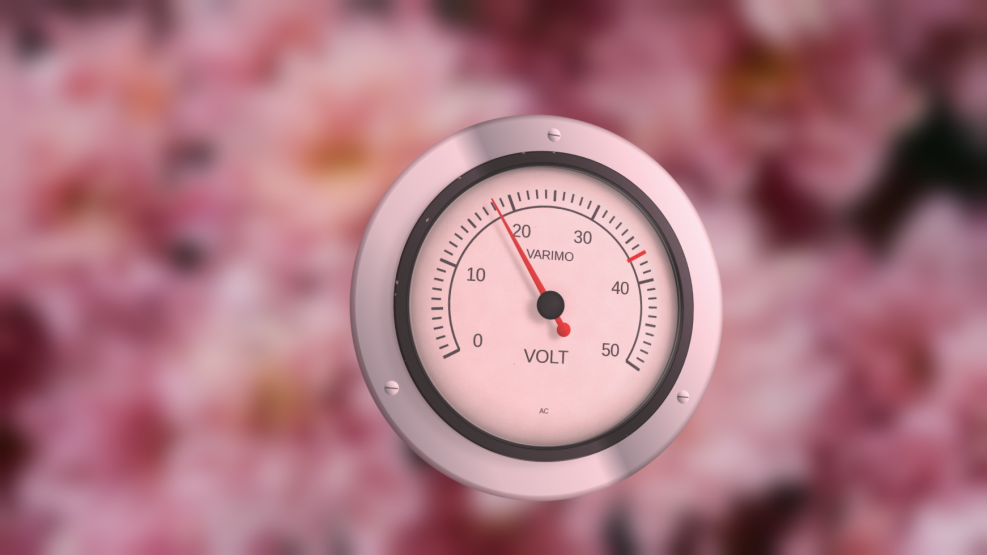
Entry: 18 V
